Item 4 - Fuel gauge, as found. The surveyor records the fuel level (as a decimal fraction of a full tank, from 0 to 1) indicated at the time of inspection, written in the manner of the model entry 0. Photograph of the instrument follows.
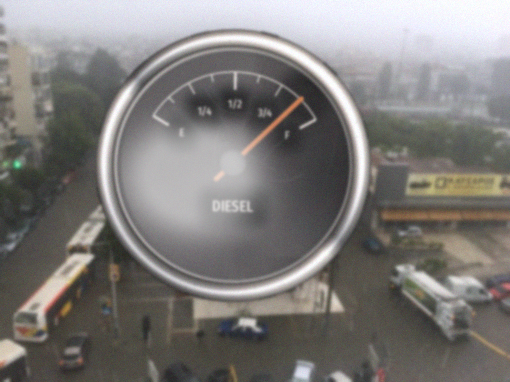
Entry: 0.875
